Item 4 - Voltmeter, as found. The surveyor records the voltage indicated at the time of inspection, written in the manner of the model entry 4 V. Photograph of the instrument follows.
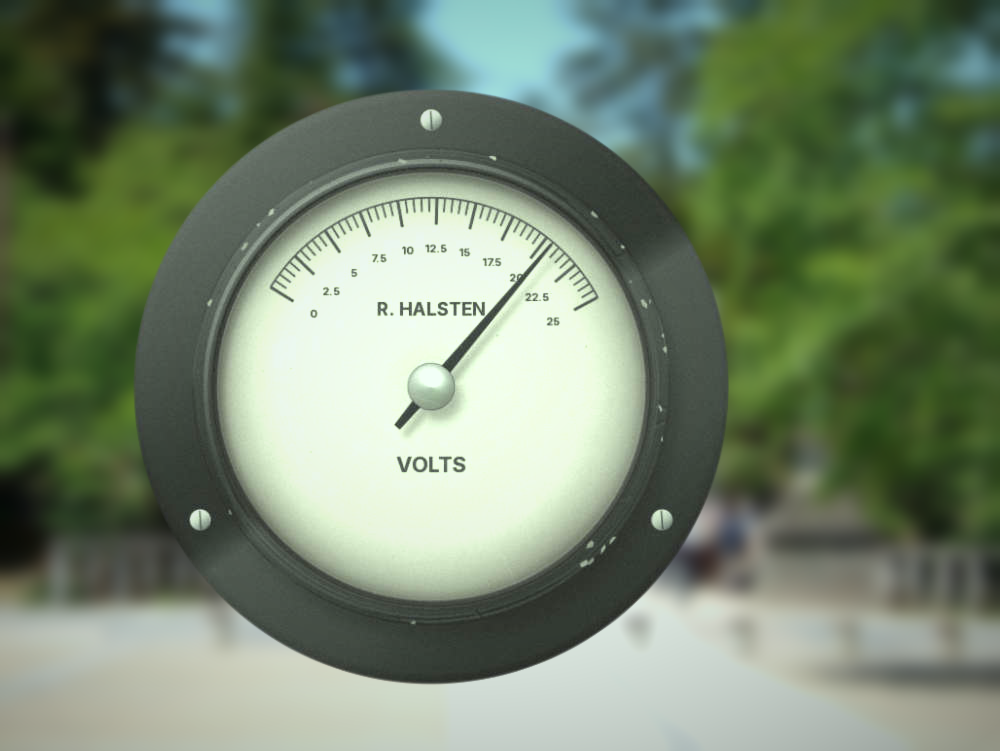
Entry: 20.5 V
